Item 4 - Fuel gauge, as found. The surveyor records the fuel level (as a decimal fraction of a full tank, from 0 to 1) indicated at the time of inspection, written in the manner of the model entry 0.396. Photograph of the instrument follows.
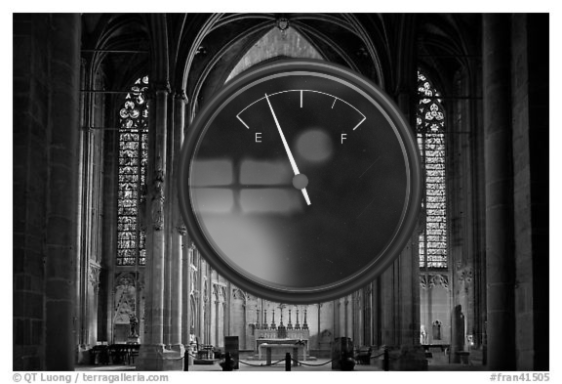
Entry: 0.25
